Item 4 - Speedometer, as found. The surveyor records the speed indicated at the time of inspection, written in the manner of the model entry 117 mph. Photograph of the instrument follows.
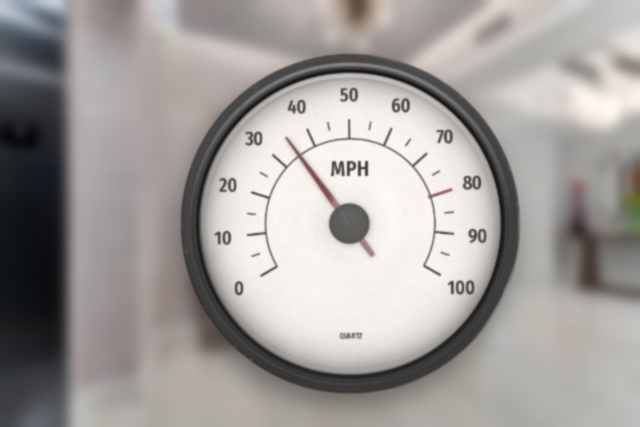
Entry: 35 mph
